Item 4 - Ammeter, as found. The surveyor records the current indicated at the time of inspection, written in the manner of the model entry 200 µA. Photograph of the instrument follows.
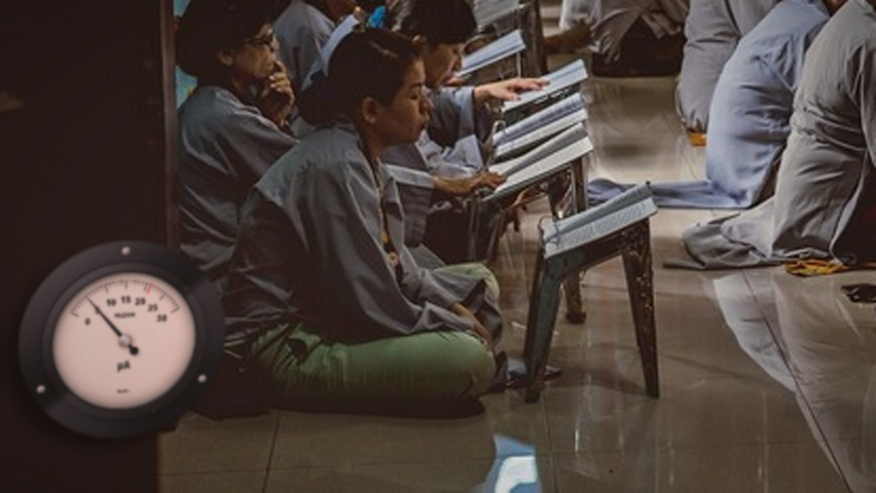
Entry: 5 µA
